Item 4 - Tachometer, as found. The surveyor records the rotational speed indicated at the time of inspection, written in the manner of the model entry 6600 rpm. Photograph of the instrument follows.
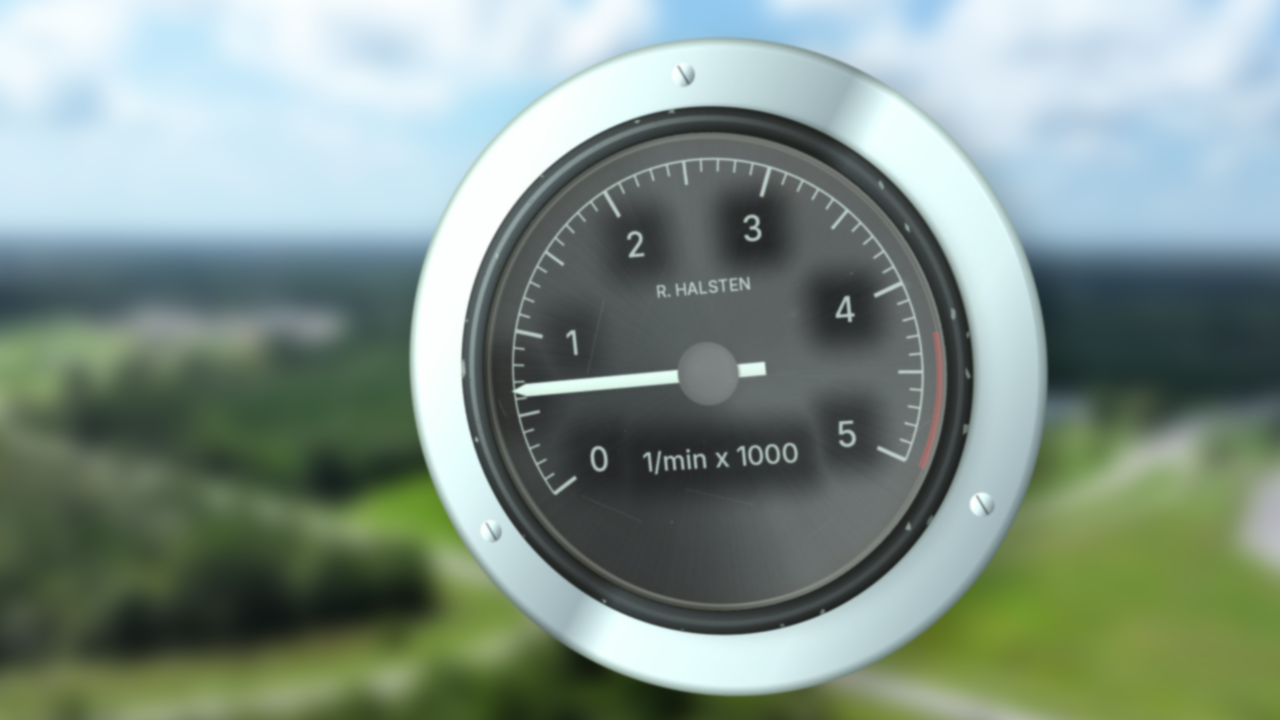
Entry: 650 rpm
